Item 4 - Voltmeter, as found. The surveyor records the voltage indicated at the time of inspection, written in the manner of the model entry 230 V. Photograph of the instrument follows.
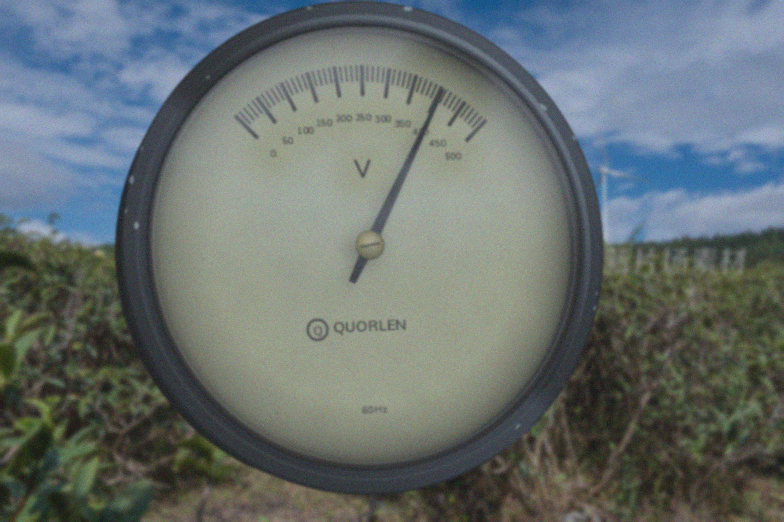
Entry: 400 V
